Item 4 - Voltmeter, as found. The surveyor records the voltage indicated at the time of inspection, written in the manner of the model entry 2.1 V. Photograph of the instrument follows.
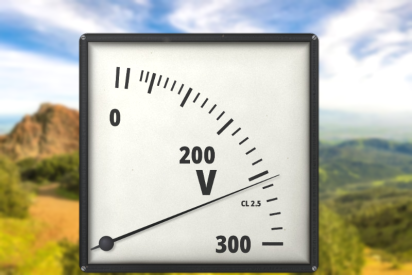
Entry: 255 V
